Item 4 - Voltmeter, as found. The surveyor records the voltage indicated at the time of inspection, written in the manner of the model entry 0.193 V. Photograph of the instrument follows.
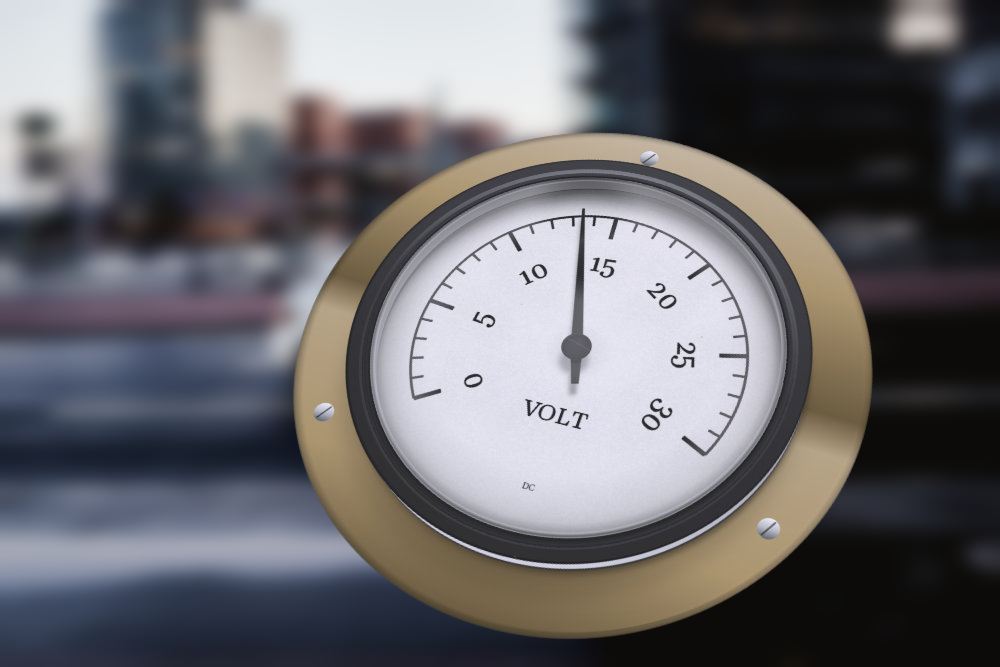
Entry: 13.5 V
